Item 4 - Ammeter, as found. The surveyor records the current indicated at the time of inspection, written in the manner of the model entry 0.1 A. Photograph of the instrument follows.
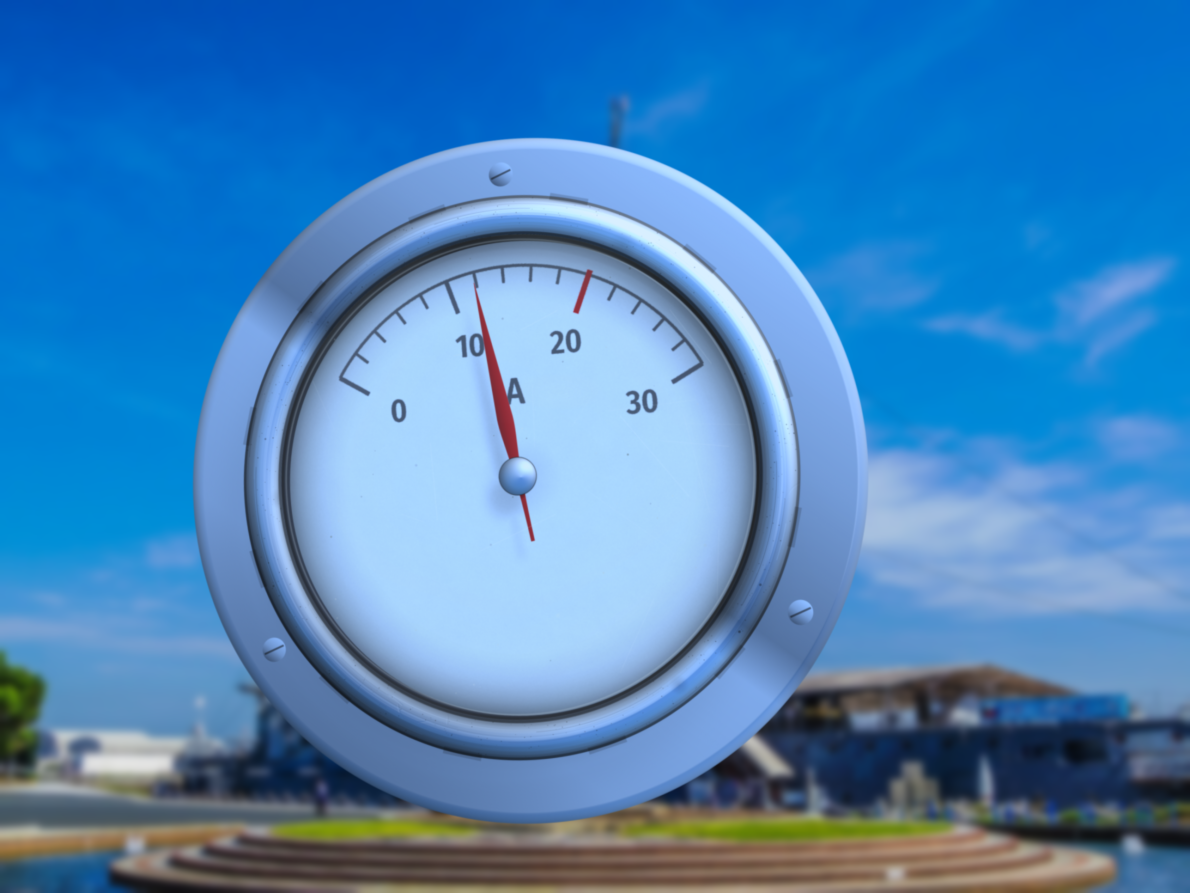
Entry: 12 A
